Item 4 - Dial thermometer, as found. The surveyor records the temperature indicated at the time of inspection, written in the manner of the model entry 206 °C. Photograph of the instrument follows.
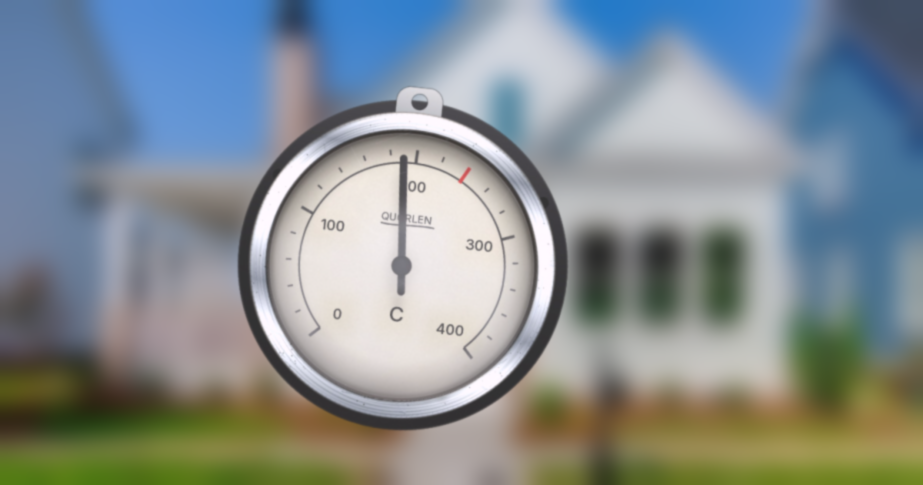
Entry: 190 °C
